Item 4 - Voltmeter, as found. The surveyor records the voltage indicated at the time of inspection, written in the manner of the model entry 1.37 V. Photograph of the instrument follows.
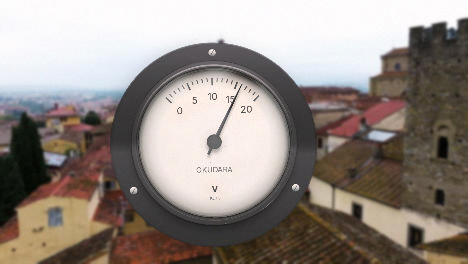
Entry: 16 V
